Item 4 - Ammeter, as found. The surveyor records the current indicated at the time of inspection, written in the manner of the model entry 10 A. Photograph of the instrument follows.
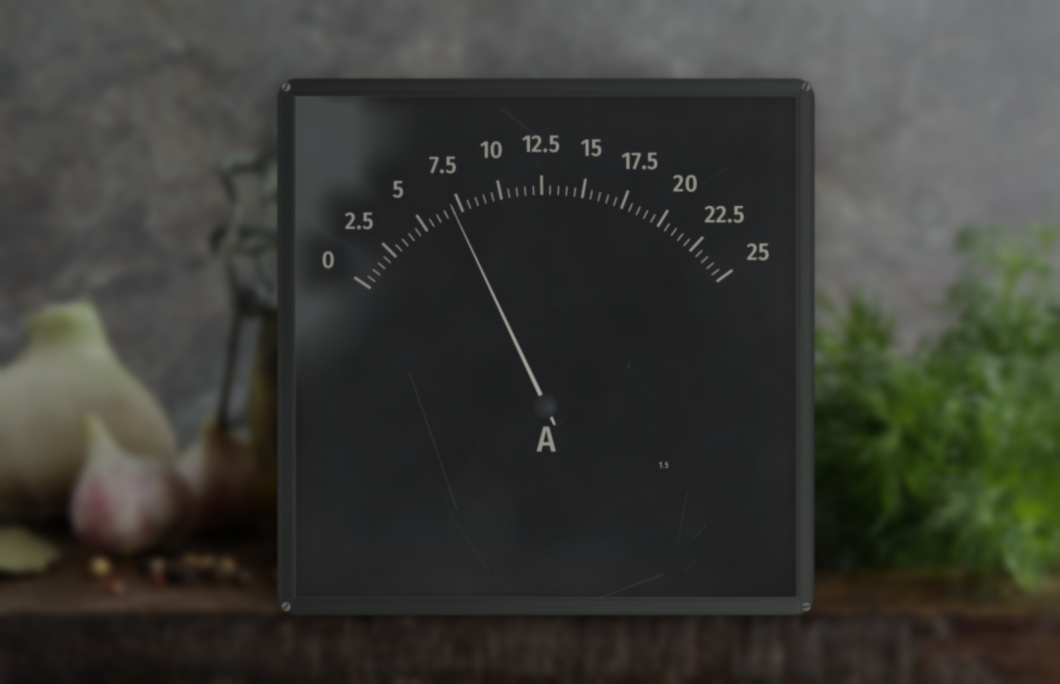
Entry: 7 A
